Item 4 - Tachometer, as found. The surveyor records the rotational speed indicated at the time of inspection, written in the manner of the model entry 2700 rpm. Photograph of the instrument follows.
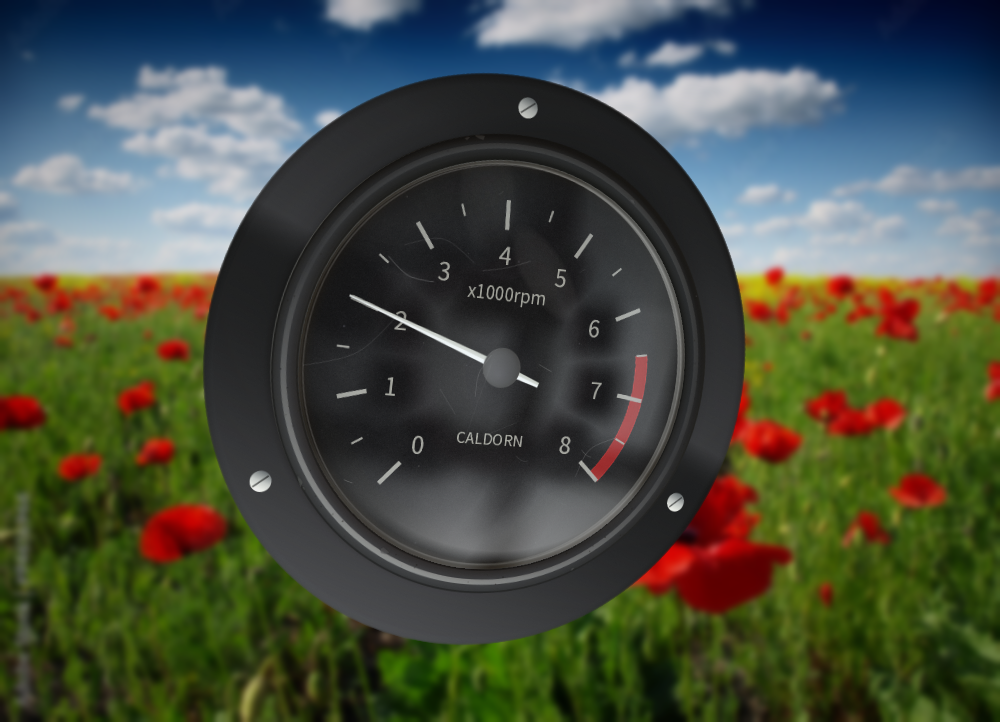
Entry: 2000 rpm
